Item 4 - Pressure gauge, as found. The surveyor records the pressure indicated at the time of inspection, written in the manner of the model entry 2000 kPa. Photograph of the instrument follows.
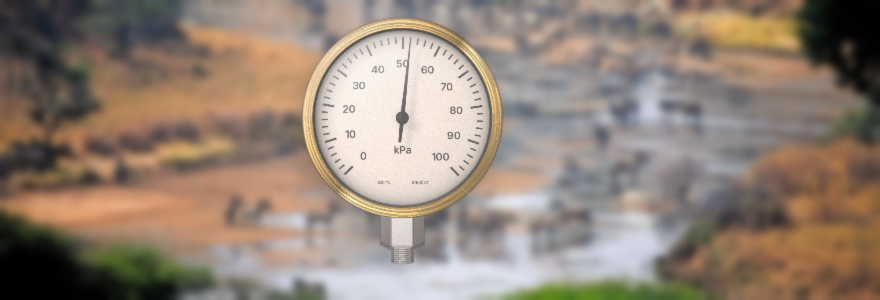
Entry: 52 kPa
